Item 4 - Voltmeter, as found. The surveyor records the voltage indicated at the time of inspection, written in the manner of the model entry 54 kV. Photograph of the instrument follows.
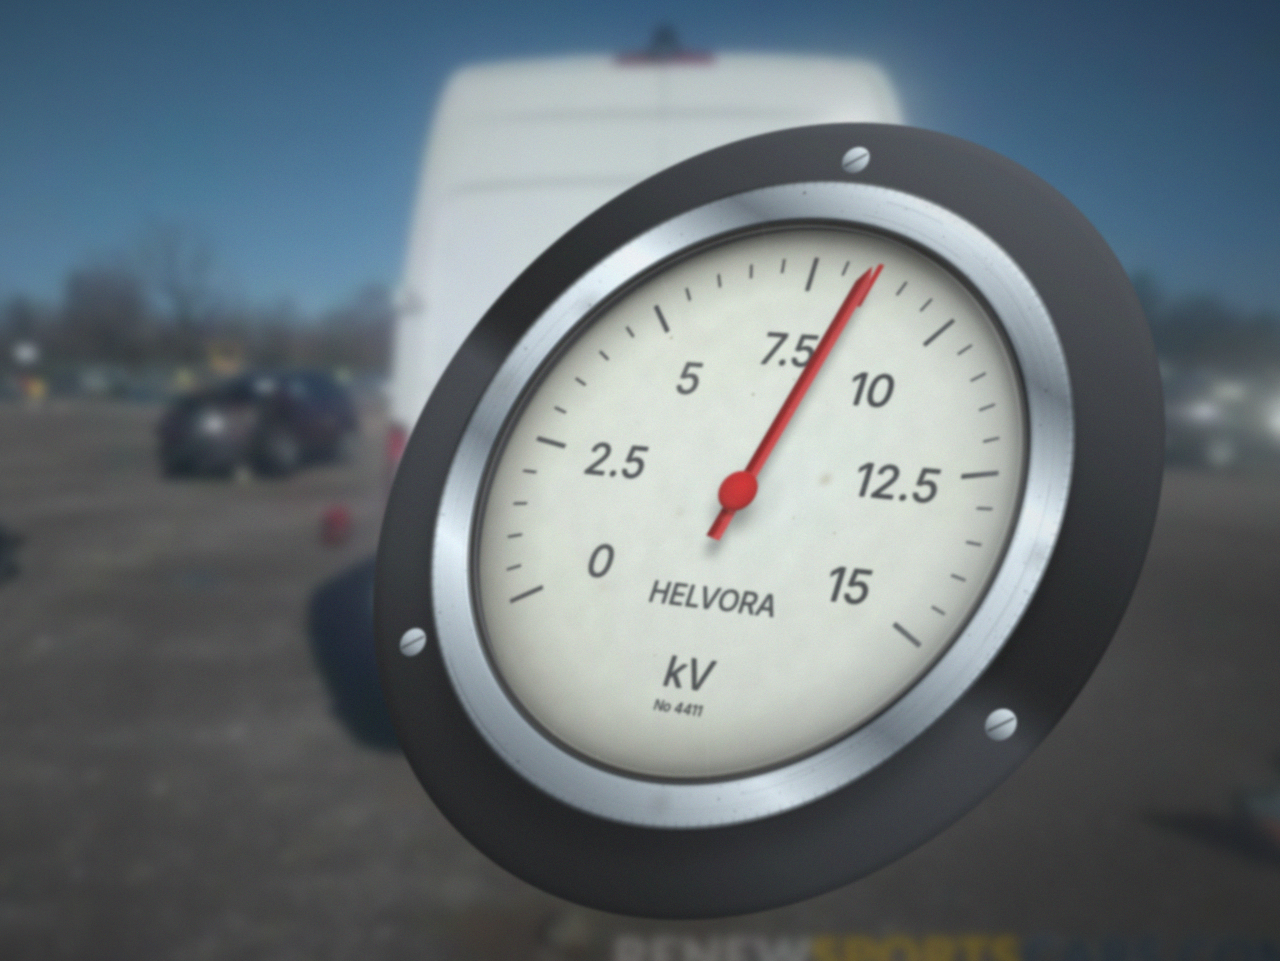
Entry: 8.5 kV
